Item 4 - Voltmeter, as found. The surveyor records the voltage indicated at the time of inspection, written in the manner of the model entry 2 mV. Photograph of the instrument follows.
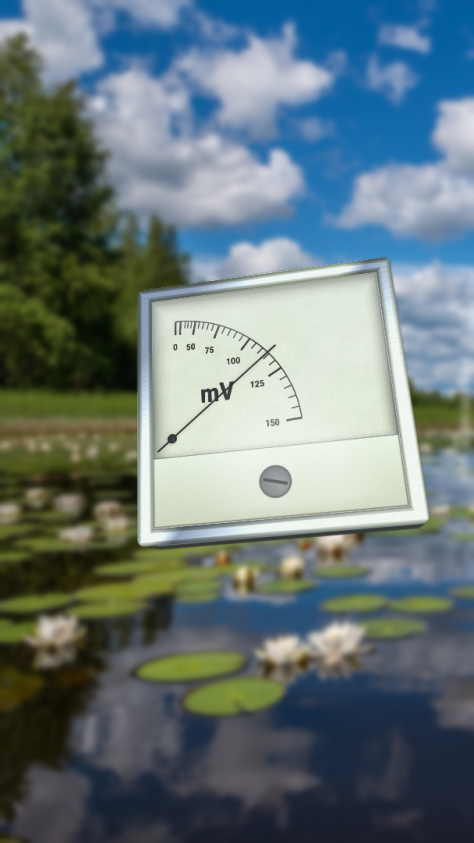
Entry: 115 mV
